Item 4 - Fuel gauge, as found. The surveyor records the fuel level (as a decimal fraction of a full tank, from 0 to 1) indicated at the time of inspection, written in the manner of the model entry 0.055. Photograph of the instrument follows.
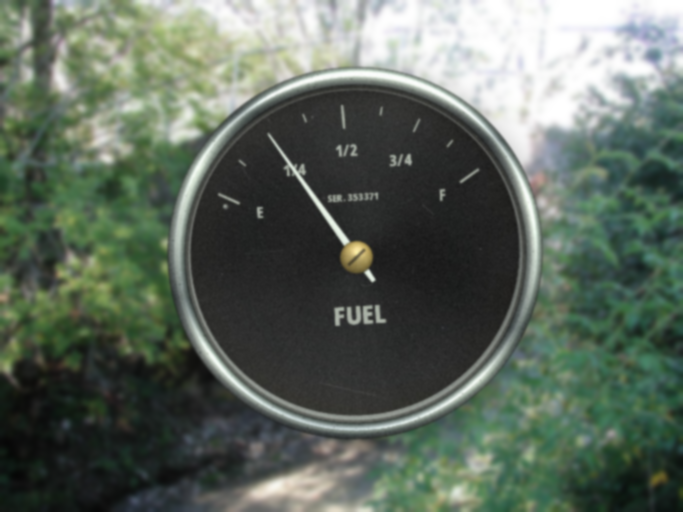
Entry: 0.25
